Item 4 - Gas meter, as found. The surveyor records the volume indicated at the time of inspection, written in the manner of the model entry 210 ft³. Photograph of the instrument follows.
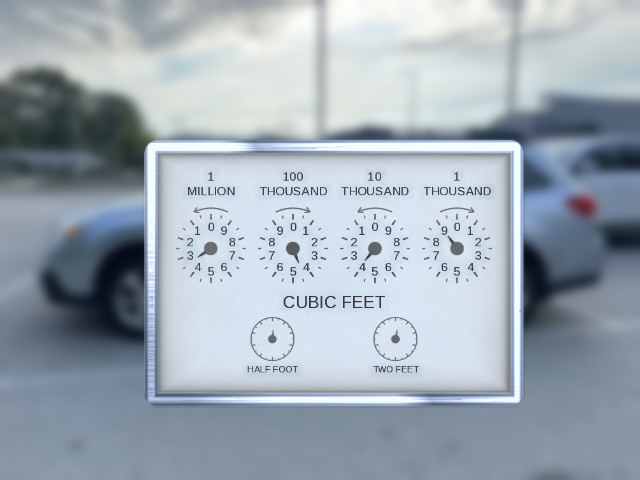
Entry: 343900 ft³
